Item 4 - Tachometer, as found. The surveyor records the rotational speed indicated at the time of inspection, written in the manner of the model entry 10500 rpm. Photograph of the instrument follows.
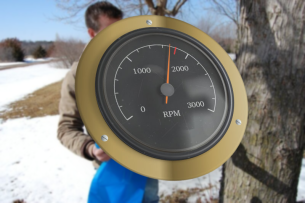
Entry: 1700 rpm
